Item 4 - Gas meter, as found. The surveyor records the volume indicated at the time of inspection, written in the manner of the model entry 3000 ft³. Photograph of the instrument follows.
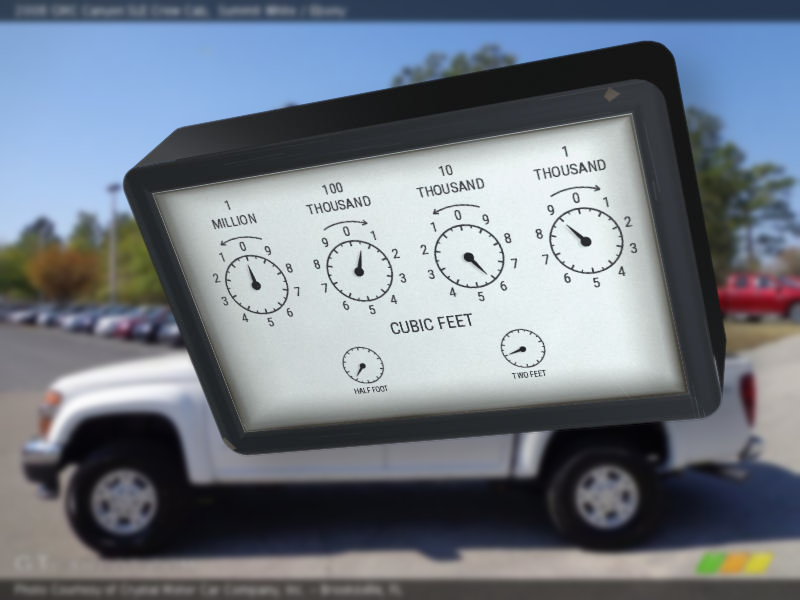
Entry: 5900 ft³
